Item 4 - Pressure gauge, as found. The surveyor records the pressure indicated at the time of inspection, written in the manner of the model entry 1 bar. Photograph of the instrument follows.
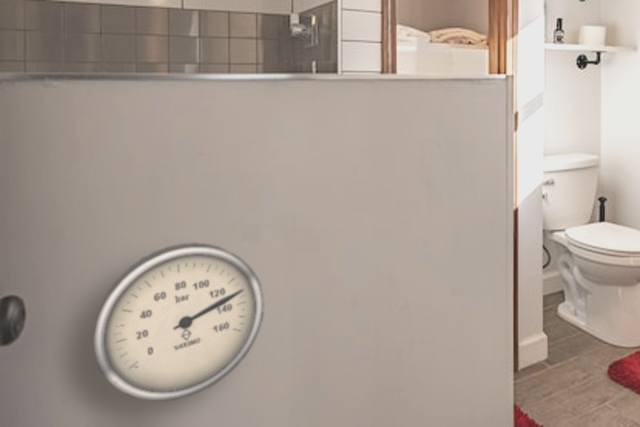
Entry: 130 bar
